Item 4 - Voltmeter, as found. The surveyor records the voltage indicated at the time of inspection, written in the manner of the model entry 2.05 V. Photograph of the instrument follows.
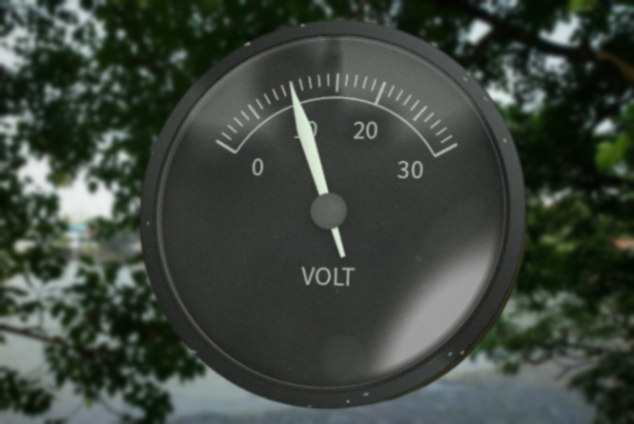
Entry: 10 V
